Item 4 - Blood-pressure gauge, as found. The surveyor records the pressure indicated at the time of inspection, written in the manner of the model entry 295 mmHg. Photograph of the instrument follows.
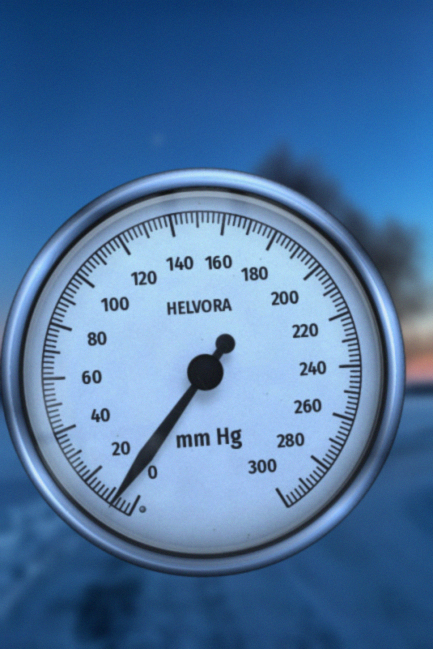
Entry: 8 mmHg
